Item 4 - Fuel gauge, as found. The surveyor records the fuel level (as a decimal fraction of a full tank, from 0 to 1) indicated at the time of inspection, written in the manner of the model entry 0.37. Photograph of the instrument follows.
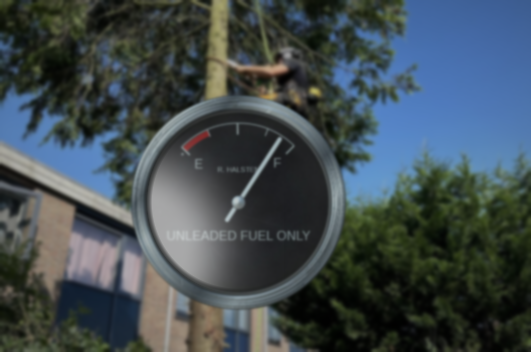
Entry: 0.875
